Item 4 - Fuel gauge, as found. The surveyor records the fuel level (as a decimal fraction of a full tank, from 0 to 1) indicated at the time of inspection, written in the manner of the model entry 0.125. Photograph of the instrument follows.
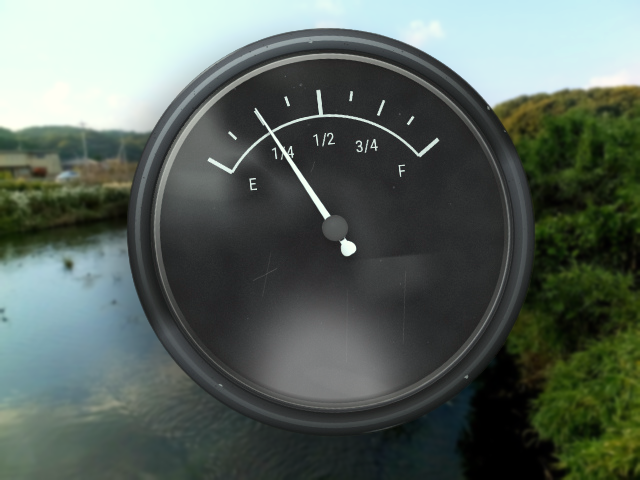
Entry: 0.25
